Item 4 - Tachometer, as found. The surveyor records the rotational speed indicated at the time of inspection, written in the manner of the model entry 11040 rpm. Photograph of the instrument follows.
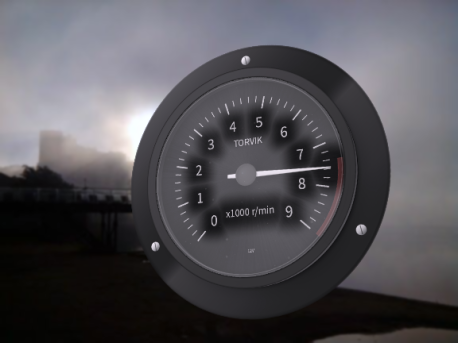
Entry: 7600 rpm
